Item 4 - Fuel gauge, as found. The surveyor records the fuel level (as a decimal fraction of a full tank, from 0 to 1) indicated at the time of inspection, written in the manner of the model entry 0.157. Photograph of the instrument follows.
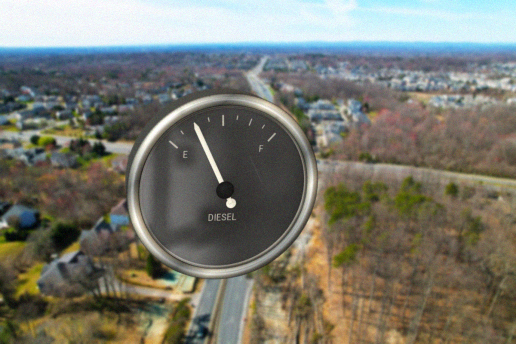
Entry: 0.25
